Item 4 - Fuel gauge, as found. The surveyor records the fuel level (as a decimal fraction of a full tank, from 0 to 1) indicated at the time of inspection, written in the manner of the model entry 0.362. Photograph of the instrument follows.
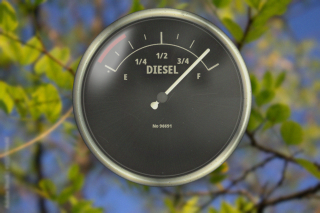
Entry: 0.875
